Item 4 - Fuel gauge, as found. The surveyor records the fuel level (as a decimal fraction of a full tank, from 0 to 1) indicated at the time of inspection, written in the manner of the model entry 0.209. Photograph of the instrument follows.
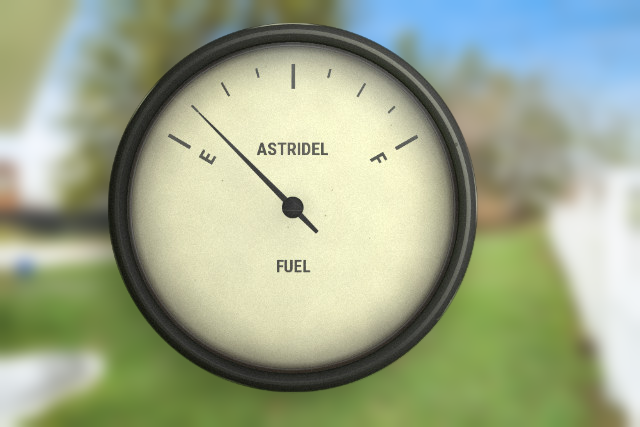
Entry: 0.125
